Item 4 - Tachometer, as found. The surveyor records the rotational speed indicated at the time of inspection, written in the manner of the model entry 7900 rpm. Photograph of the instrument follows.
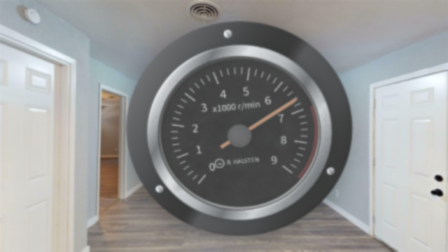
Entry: 6600 rpm
